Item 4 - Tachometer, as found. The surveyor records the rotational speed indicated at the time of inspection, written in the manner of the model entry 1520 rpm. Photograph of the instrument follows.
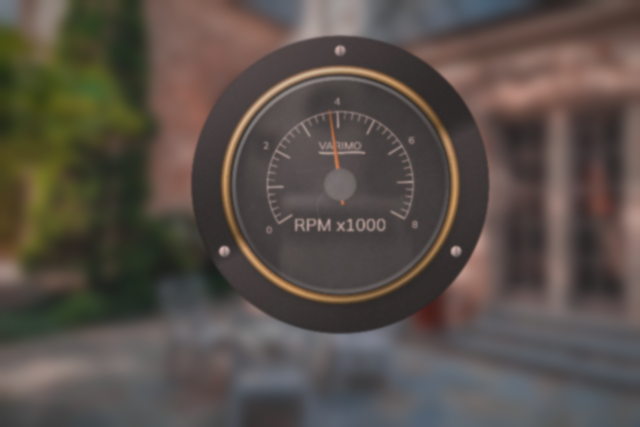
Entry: 3800 rpm
